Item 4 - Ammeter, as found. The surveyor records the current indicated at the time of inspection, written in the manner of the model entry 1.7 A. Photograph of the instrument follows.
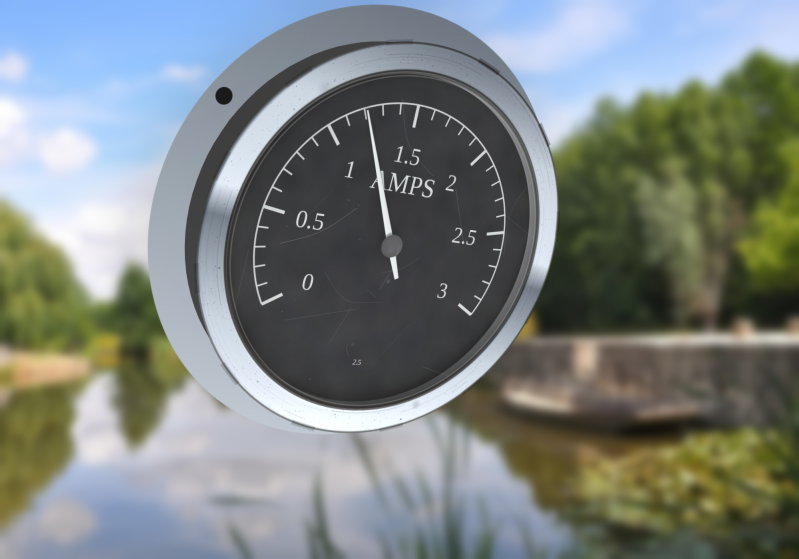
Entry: 1.2 A
